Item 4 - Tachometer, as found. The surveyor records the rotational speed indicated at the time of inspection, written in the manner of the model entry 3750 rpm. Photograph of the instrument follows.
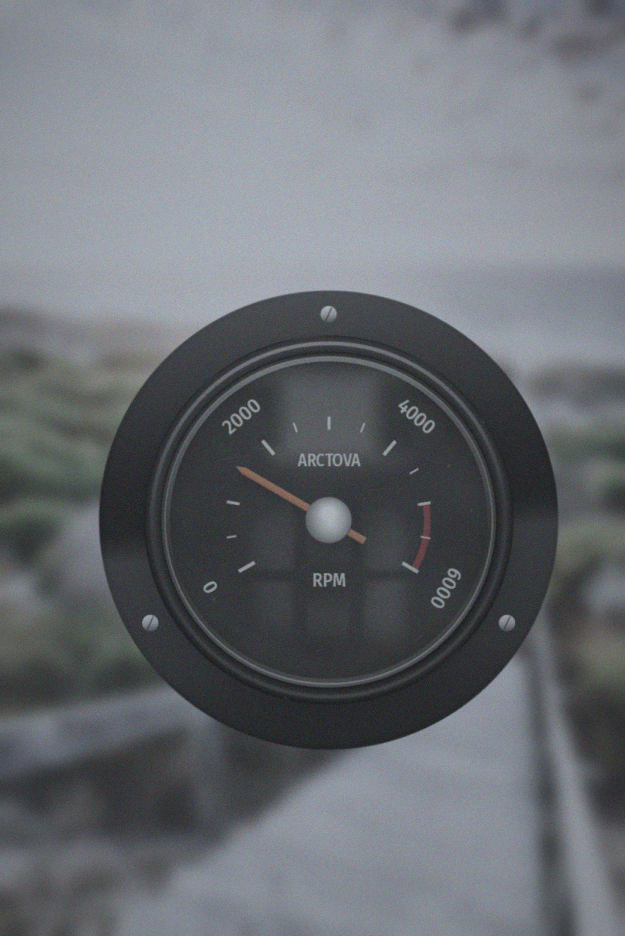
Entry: 1500 rpm
